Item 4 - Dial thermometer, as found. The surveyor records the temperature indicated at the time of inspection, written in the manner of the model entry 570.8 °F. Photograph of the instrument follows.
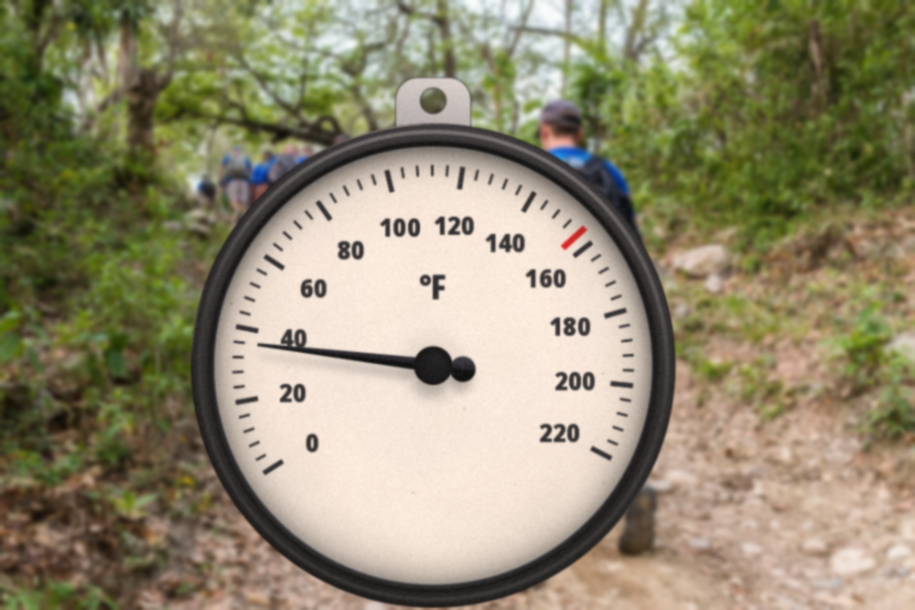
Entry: 36 °F
